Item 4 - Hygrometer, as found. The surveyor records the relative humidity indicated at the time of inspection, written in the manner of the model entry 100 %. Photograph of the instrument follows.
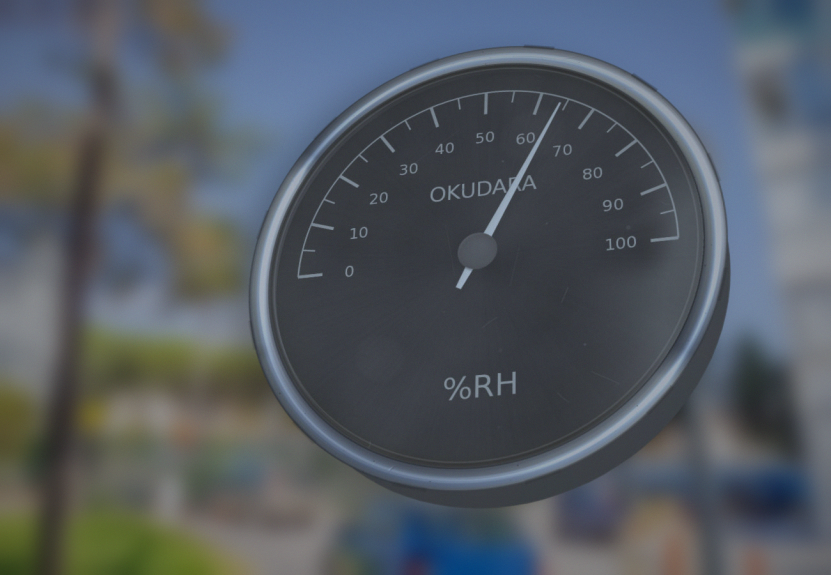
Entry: 65 %
